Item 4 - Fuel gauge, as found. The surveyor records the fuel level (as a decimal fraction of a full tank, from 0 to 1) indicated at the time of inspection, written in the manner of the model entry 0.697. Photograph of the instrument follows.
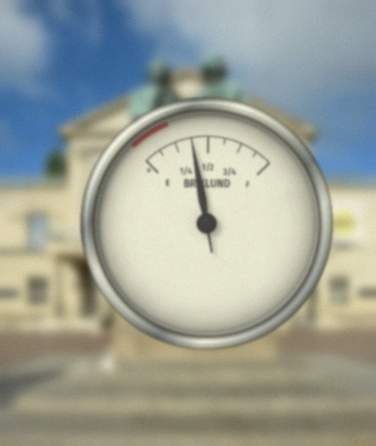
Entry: 0.375
